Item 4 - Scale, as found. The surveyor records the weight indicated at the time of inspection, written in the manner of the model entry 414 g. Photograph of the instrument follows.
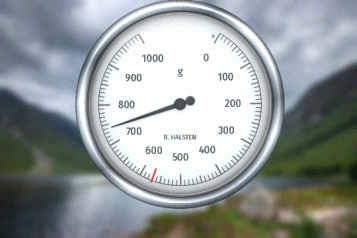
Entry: 740 g
